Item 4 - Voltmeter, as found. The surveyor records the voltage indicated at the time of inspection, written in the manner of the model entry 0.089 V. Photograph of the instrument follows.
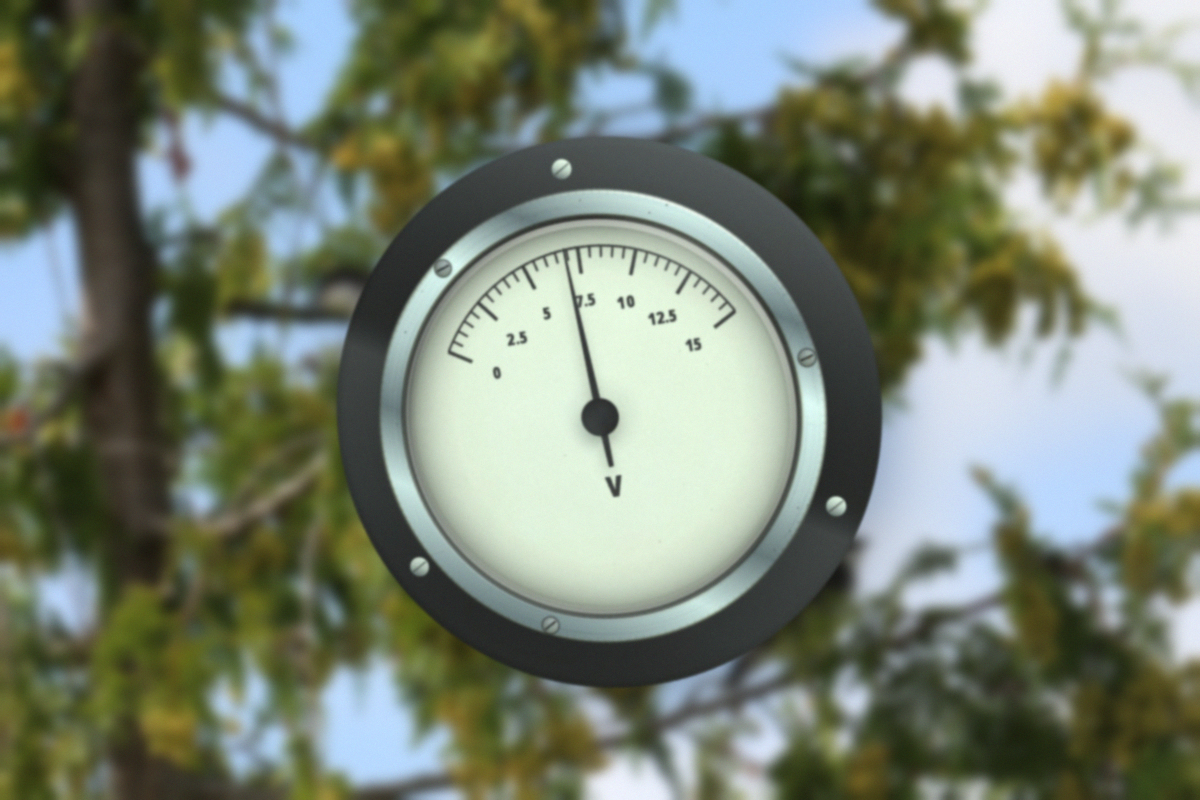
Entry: 7 V
